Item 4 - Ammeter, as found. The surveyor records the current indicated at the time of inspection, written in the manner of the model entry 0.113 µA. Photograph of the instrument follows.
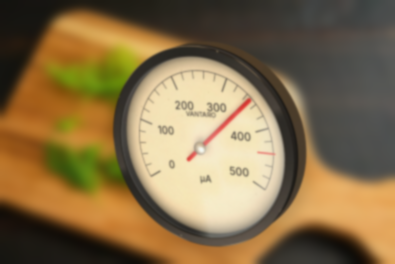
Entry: 350 µA
